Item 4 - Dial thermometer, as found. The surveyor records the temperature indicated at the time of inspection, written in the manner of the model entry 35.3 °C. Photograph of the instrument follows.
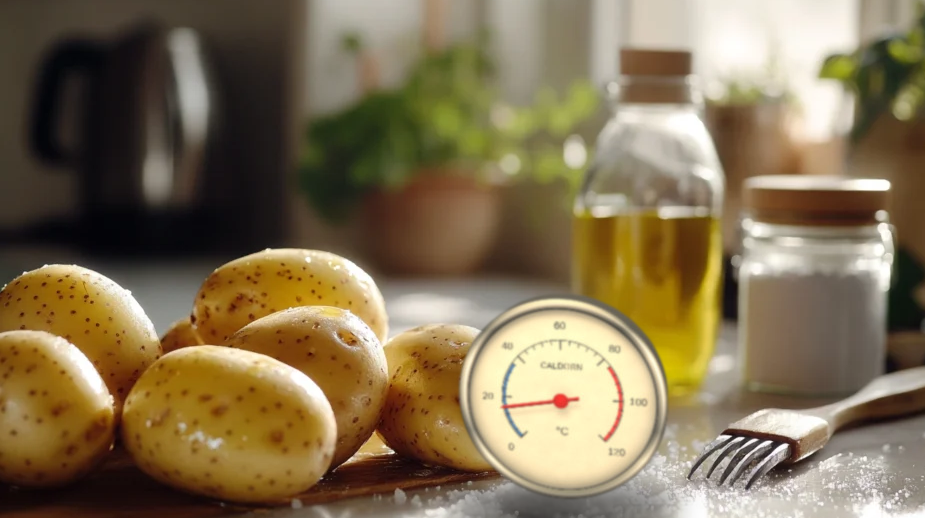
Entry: 16 °C
